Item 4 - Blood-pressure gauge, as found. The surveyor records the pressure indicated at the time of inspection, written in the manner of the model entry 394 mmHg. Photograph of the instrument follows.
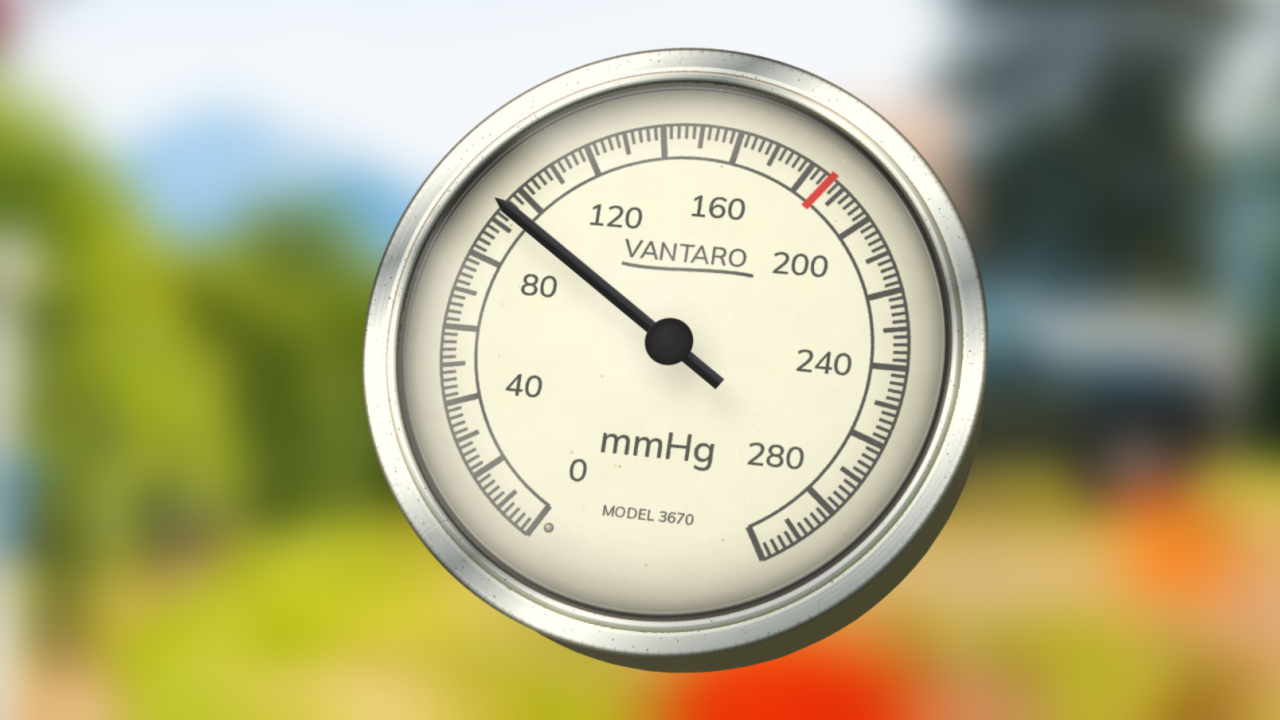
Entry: 94 mmHg
